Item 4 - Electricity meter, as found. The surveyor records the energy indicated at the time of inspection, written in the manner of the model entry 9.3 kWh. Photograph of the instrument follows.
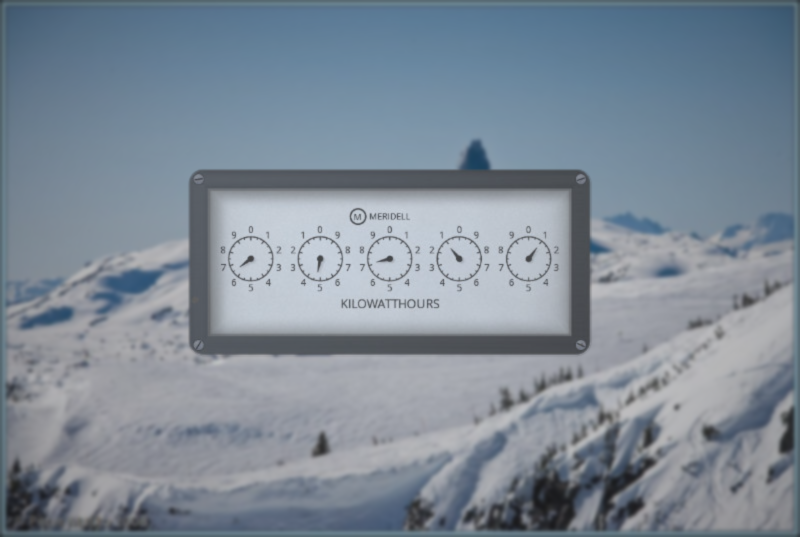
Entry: 64711 kWh
